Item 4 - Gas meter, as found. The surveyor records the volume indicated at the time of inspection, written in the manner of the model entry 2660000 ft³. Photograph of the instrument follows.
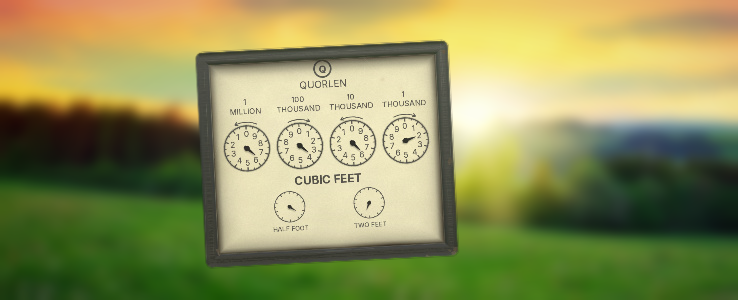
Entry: 636200 ft³
